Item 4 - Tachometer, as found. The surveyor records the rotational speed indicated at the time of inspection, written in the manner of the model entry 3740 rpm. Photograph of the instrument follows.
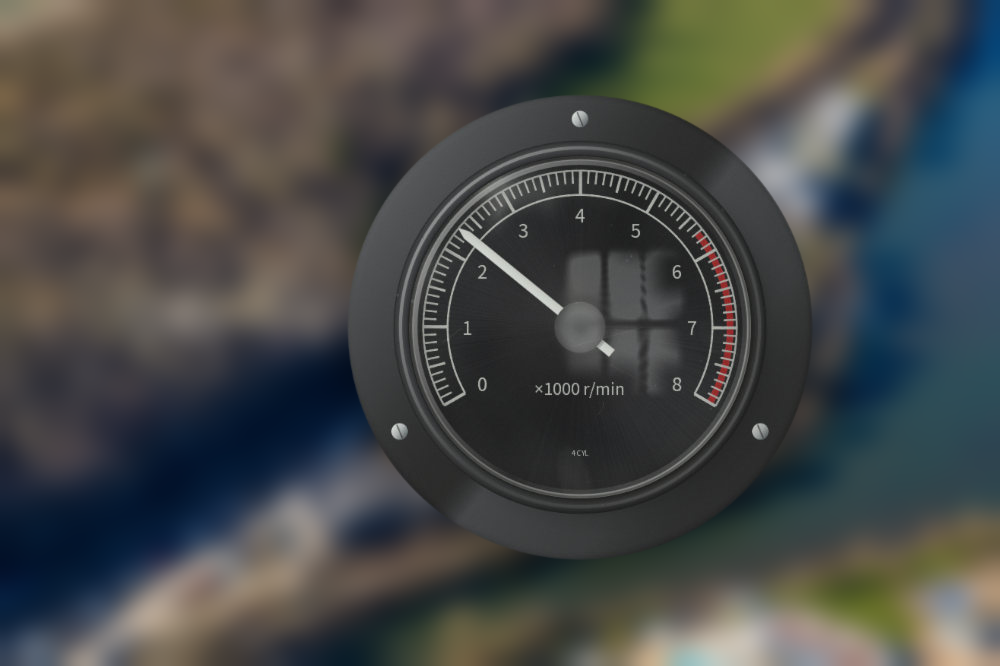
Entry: 2300 rpm
